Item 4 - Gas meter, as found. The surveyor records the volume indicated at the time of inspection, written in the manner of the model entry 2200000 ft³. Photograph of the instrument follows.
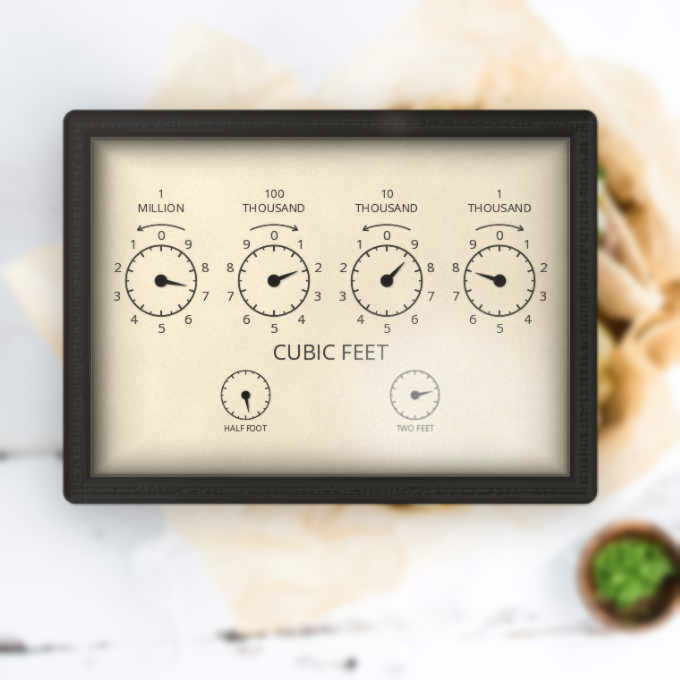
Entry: 718800 ft³
